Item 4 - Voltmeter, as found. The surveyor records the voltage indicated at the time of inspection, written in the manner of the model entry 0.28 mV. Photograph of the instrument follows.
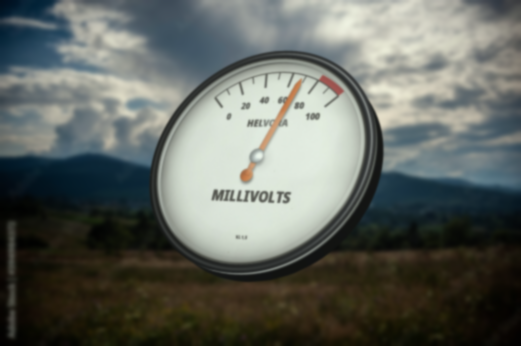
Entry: 70 mV
